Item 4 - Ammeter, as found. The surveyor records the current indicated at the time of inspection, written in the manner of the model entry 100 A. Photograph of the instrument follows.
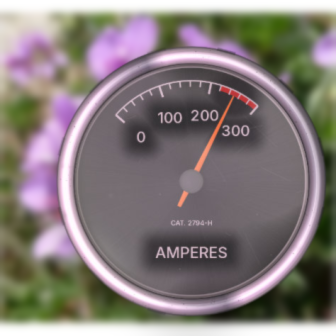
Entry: 250 A
